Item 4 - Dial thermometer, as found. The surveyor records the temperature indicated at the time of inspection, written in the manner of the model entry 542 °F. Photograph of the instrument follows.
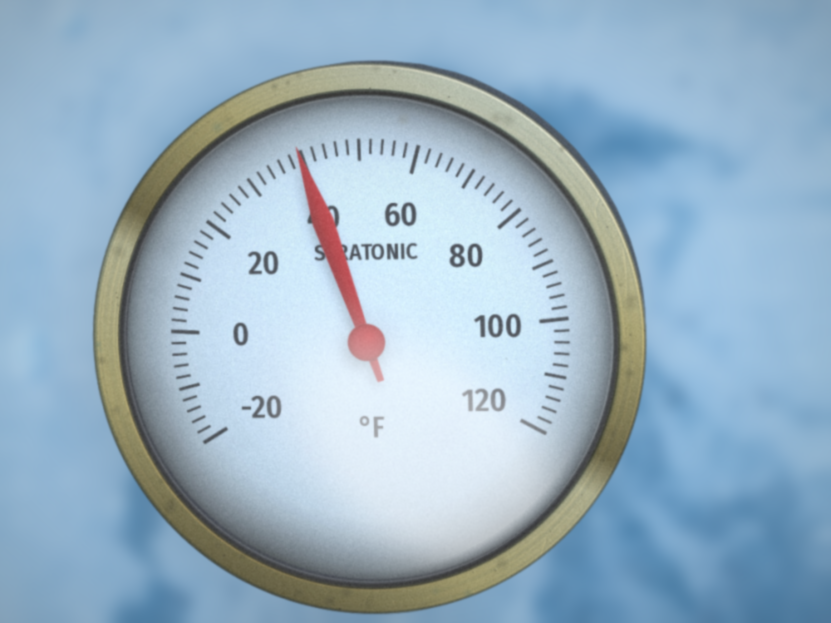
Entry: 40 °F
